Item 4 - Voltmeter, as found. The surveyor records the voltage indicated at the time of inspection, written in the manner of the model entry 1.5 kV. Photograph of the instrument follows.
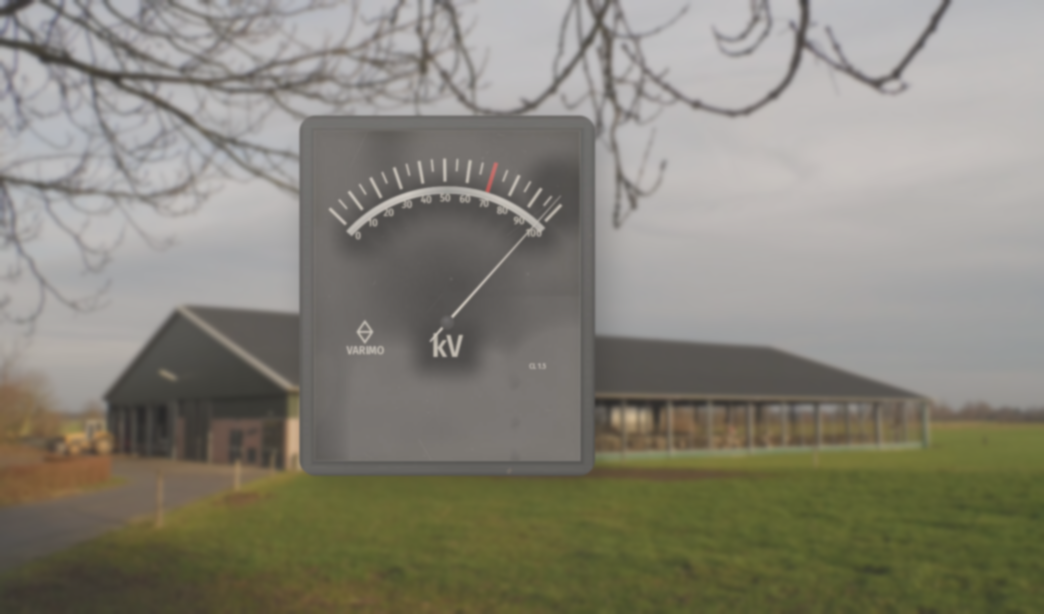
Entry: 97.5 kV
